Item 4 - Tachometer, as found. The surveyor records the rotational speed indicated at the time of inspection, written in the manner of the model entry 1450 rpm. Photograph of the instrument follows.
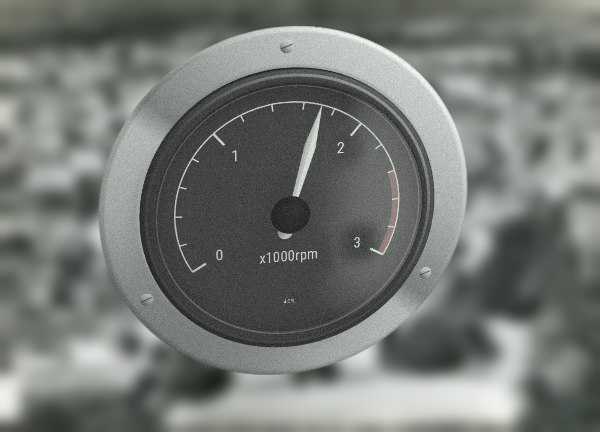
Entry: 1700 rpm
